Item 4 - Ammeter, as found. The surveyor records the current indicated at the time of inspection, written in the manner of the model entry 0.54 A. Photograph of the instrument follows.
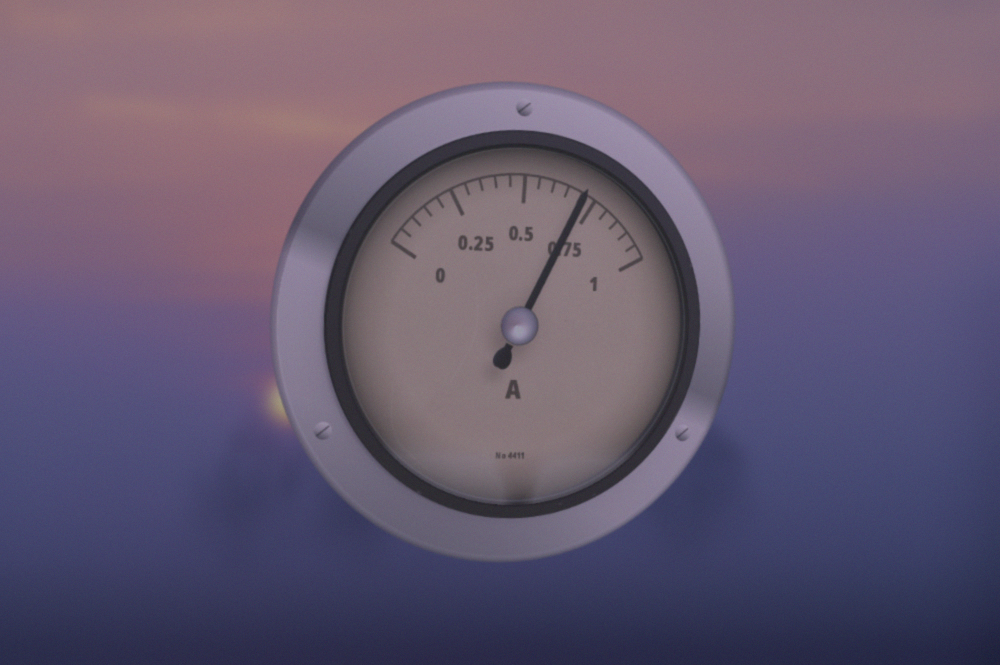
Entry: 0.7 A
